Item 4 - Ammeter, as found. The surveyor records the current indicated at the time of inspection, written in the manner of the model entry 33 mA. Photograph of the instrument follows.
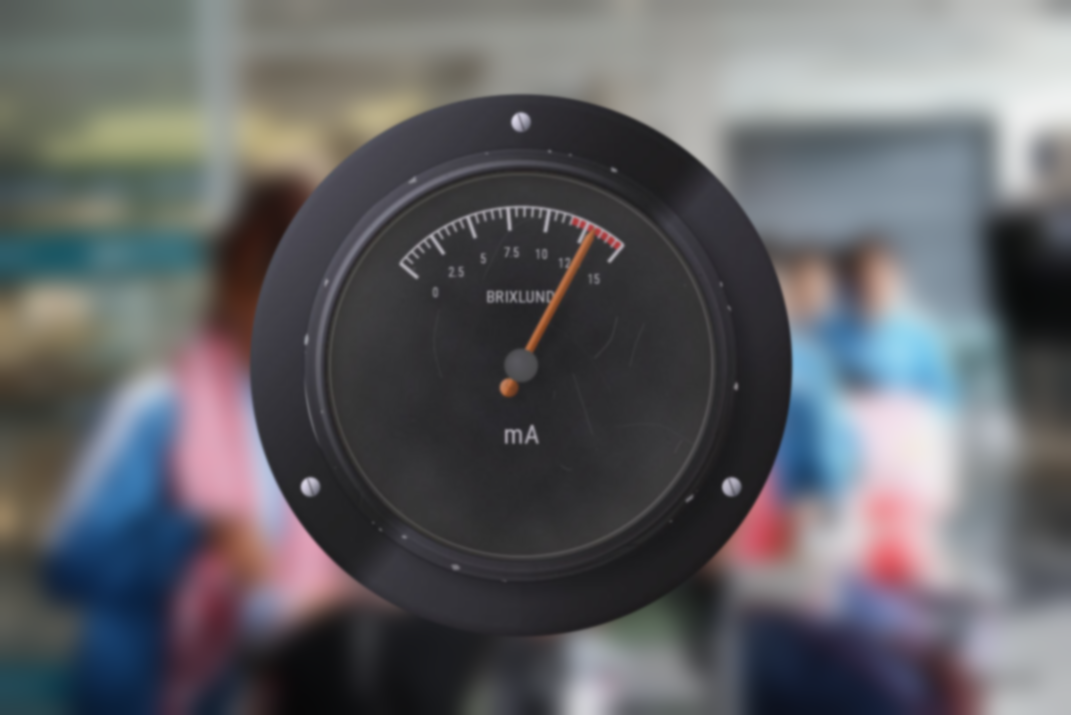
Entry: 13 mA
